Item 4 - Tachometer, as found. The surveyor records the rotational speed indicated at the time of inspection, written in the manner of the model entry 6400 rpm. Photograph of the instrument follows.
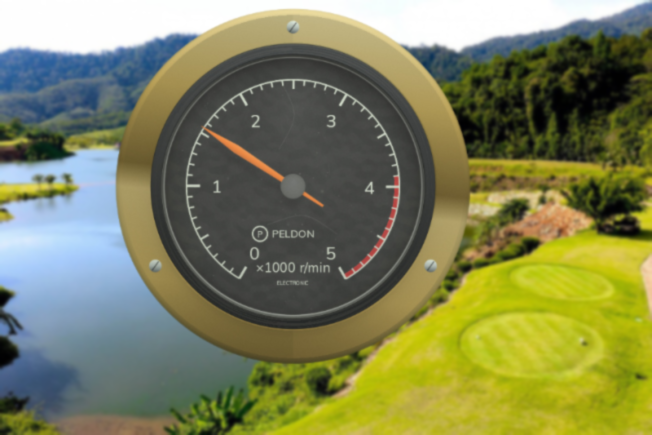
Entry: 1550 rpm
